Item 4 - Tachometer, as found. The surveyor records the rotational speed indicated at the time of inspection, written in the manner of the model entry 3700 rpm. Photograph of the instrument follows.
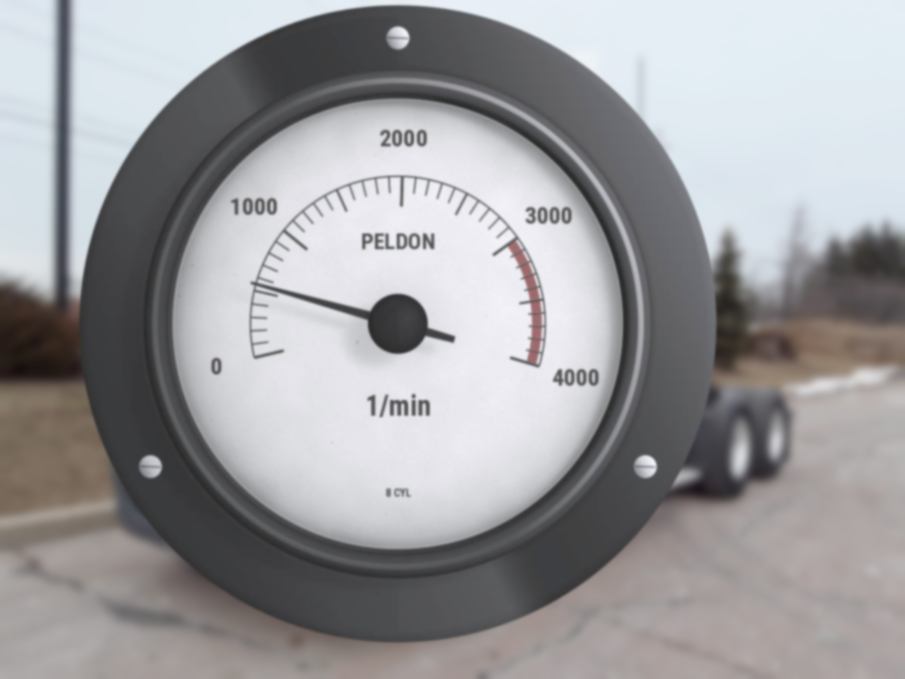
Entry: 550 rpm
